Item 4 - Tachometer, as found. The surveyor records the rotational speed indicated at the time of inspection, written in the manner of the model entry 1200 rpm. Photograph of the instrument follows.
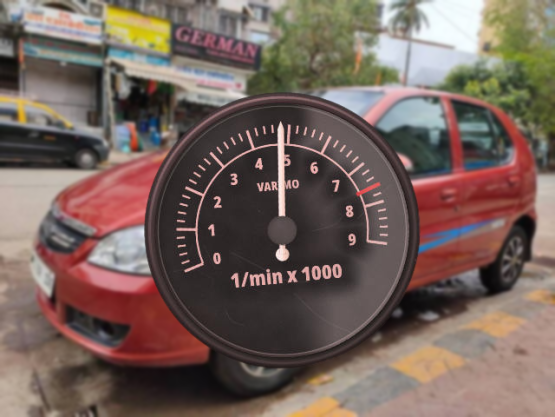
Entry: 4800 rpm
